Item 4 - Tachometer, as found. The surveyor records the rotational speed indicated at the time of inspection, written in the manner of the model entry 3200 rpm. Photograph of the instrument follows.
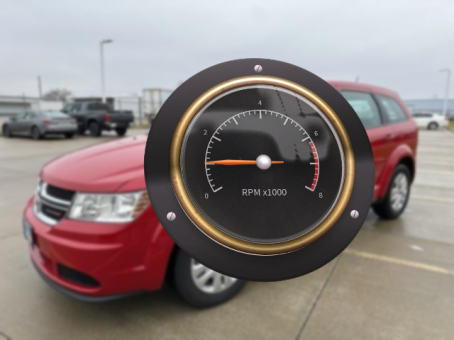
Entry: 1000 rpm
